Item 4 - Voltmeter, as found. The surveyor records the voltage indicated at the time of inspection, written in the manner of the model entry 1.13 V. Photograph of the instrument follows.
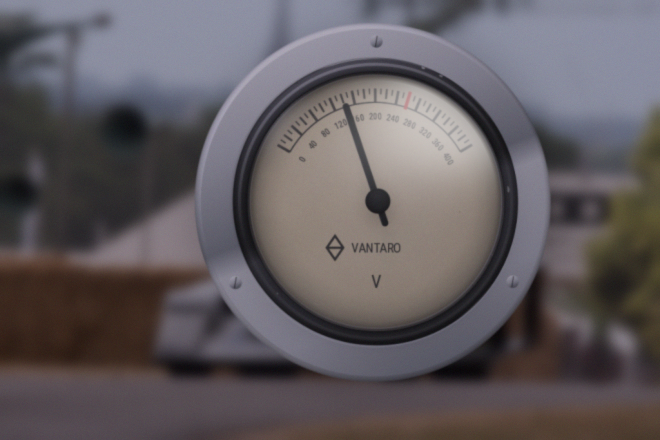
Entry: 140 V
